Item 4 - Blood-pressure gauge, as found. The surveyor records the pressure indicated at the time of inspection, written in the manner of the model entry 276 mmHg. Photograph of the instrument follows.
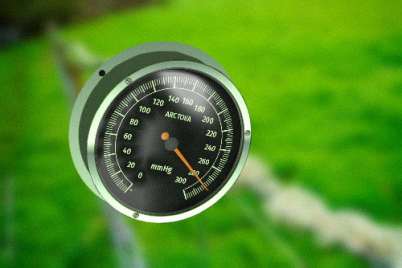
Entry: 280 mmHg
